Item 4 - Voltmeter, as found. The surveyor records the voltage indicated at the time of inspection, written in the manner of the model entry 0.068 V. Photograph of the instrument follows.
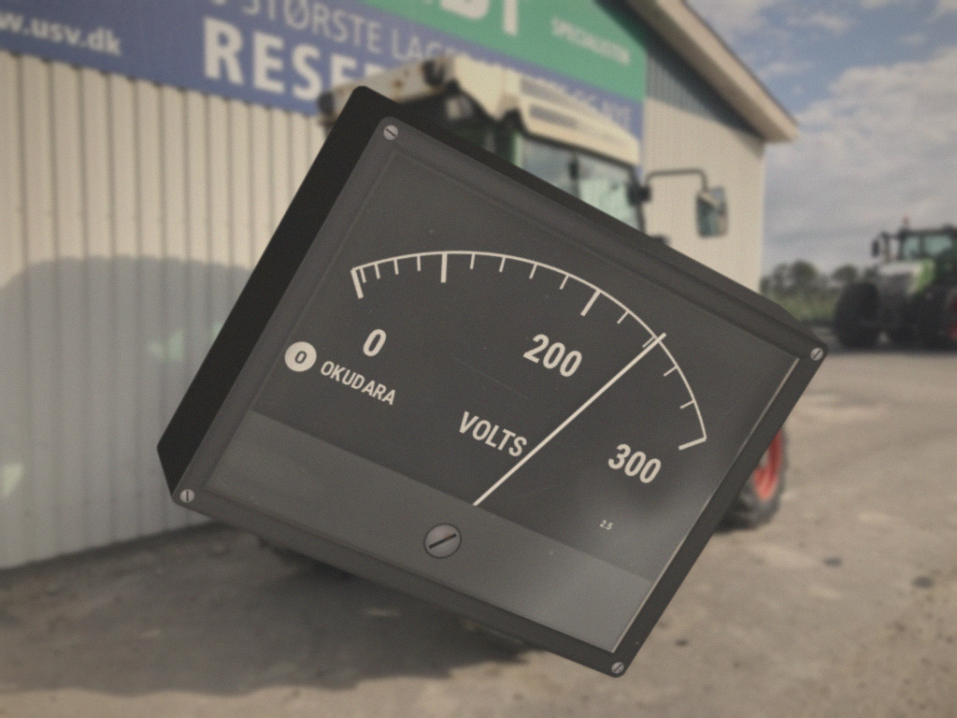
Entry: 240 V
